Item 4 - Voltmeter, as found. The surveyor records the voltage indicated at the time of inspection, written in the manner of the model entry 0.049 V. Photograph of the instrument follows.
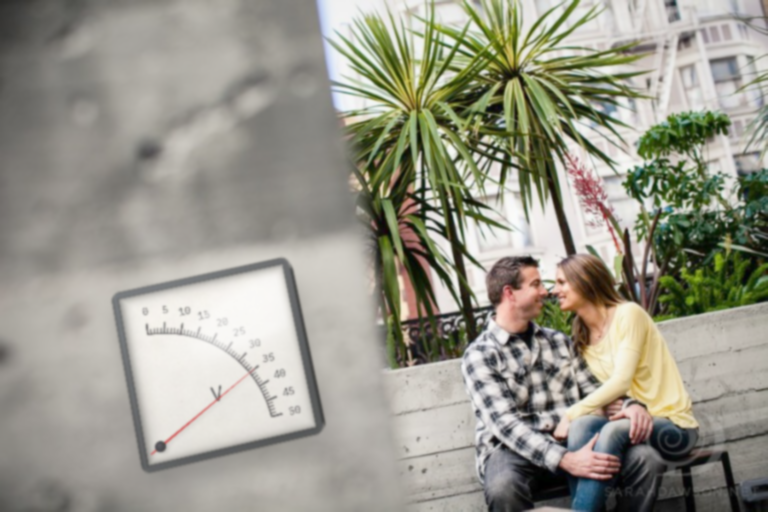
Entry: 35 V
